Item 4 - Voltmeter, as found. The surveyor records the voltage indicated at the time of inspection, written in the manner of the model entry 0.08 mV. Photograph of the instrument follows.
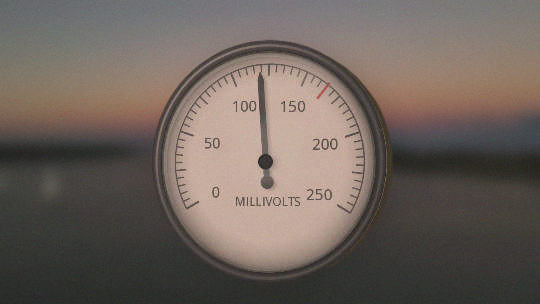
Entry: 120 mV
